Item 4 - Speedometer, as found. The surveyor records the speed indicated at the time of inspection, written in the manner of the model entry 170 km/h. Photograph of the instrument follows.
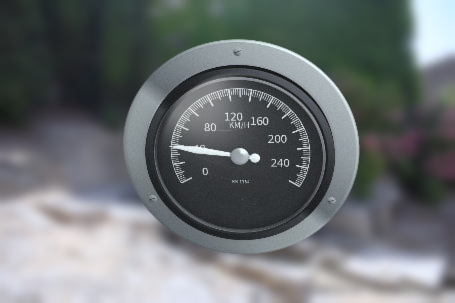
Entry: 40 km/h
